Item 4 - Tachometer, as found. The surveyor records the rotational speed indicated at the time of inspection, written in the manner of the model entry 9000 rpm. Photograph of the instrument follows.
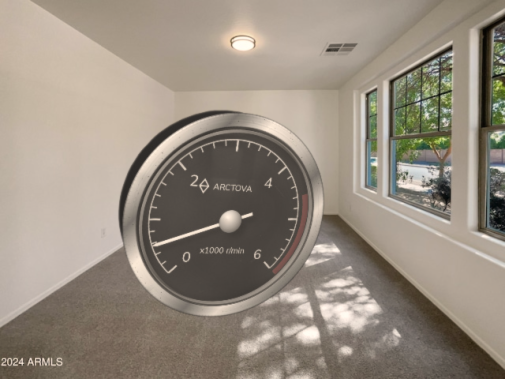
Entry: 600 rpm
